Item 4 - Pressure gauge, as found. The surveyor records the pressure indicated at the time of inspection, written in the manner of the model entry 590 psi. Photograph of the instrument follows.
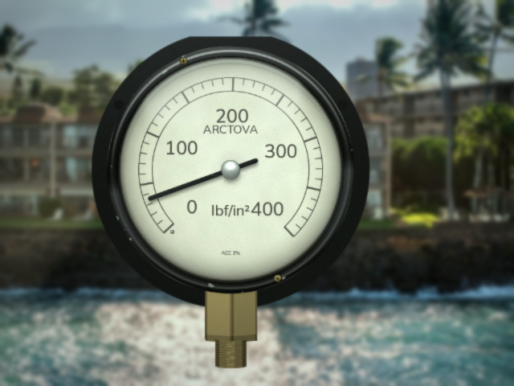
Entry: 35 psi
